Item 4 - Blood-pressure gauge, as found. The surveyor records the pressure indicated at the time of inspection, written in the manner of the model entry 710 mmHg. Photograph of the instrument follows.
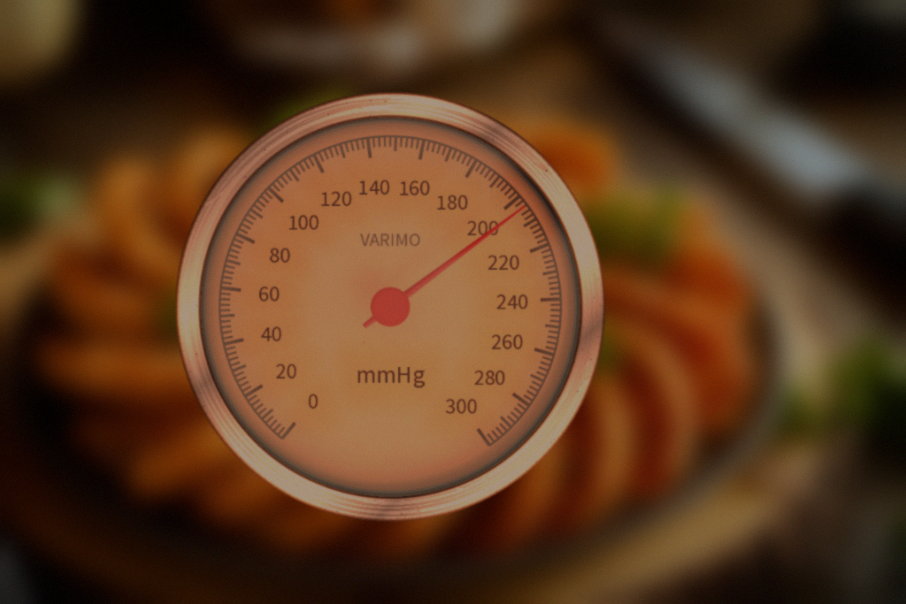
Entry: 204 mmHg
